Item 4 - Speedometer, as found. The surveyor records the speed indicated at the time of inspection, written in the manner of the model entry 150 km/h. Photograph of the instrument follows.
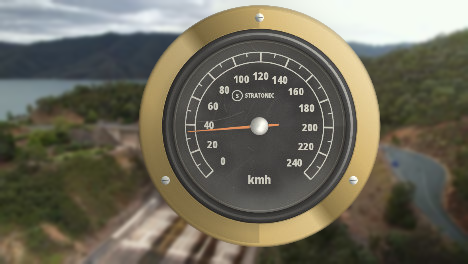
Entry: 35 km/h
